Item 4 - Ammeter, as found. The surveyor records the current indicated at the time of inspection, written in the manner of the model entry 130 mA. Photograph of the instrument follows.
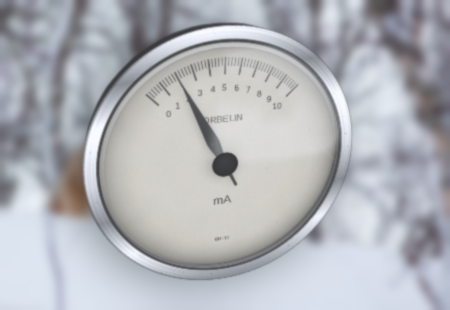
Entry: 2 mA
